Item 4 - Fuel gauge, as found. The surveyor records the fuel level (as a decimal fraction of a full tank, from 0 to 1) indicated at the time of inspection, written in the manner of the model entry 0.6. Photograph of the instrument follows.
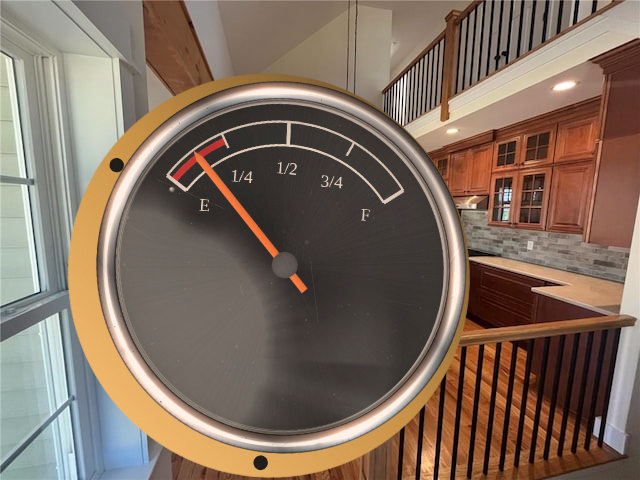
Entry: 0.125
